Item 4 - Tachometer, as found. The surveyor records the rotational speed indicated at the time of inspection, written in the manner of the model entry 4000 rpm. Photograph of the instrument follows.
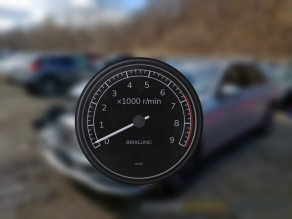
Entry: 200 rpm
